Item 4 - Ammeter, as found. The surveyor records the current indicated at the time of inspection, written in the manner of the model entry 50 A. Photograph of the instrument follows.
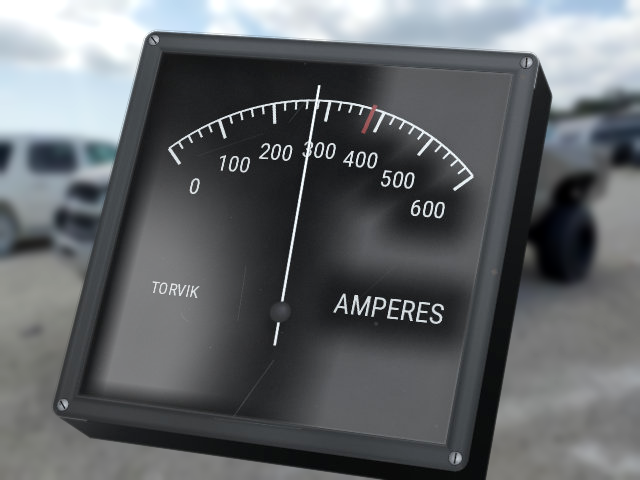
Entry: 280 A
